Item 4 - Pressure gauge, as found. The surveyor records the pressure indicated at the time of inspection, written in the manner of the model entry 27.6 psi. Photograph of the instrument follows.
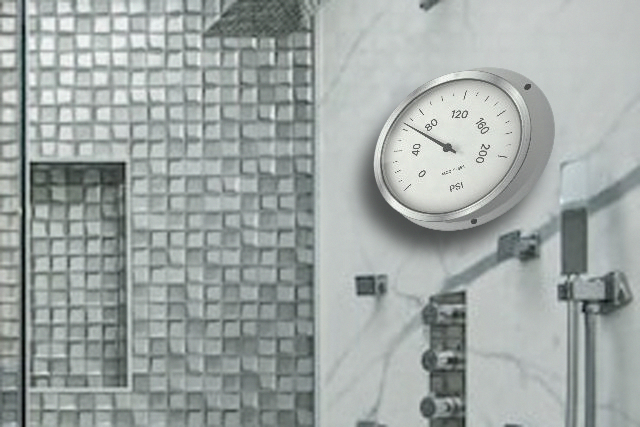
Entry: 65 psi
